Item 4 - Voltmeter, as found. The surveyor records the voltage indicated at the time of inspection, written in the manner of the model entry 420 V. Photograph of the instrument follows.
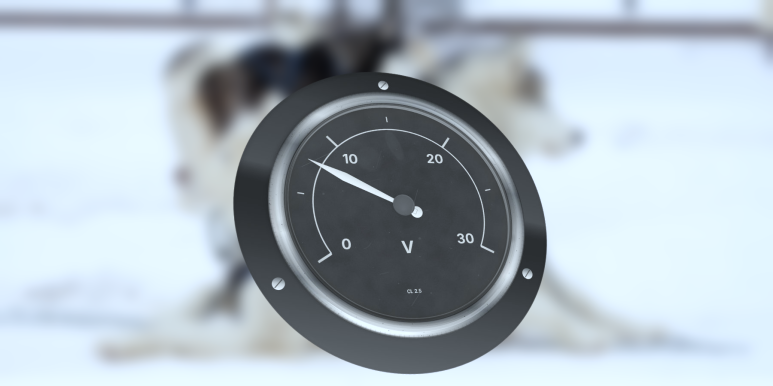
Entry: 7.5 V
